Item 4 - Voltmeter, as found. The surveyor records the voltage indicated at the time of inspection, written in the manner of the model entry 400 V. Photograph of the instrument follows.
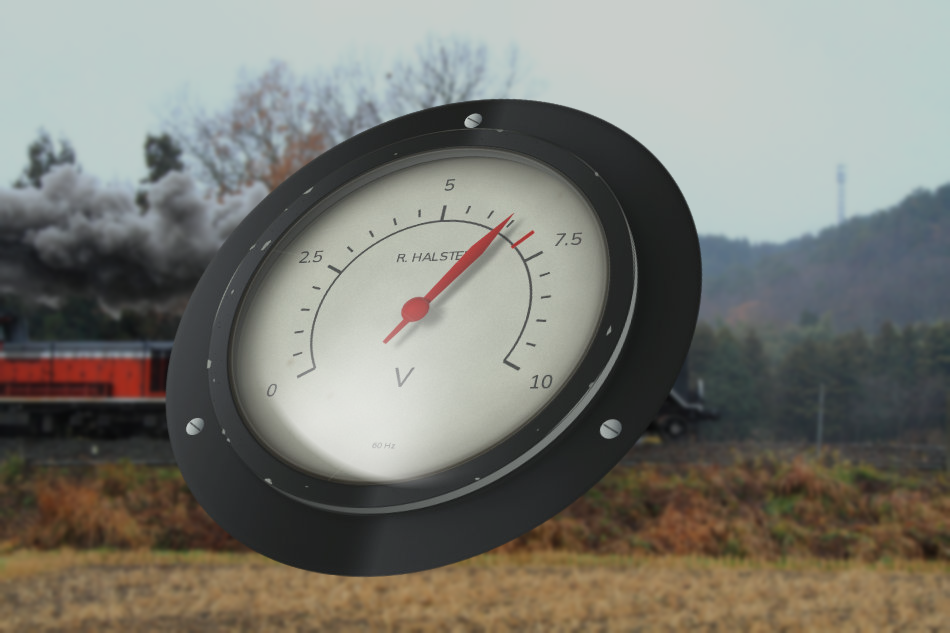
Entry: 6.5 V
